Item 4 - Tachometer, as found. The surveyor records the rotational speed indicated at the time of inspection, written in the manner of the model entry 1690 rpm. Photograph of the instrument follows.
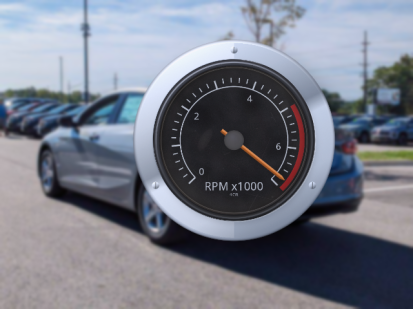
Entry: 6800 rpm
